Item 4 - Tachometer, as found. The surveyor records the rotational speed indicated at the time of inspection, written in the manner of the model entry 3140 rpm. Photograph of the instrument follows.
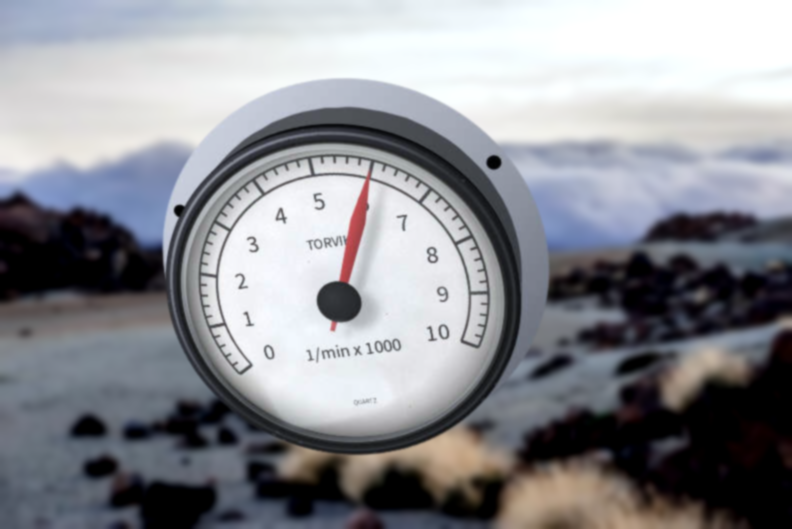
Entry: 6000 rpm
